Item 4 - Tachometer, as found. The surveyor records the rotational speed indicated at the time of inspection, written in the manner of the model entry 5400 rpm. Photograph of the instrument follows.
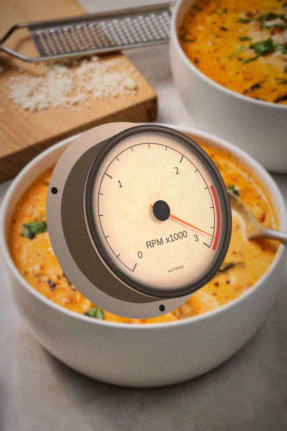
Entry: 2900 rpm
